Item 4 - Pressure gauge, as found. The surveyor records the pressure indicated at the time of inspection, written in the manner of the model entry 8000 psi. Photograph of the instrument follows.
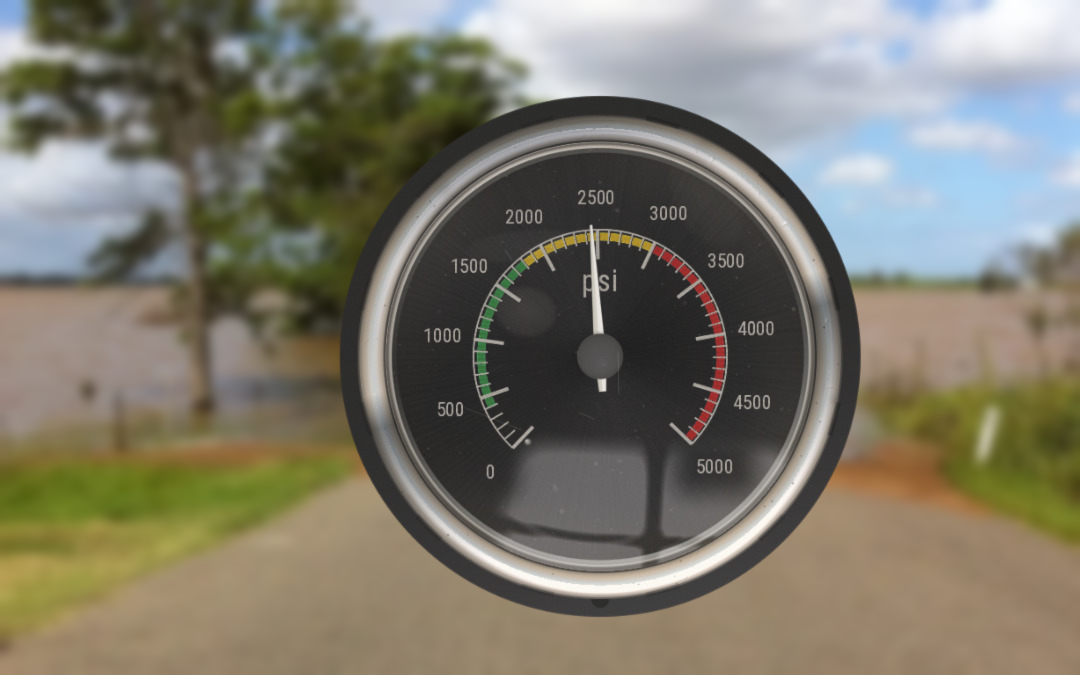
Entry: 2450 psi
